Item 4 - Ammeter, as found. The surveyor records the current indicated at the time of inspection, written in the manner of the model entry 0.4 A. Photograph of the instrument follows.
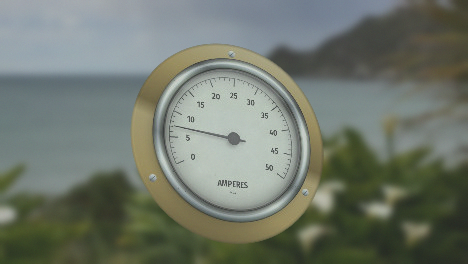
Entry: 7 A
